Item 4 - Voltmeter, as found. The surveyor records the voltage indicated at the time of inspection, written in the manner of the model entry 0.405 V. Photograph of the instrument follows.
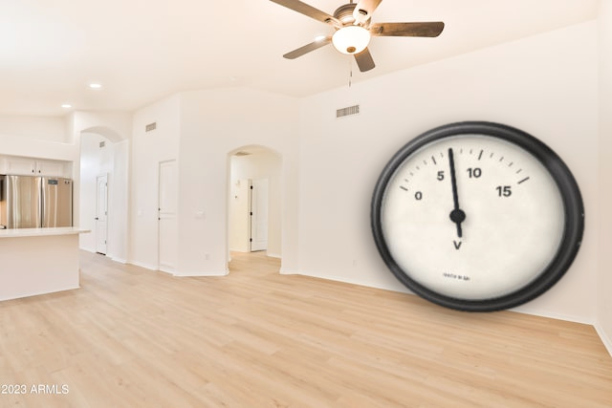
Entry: 7 V
